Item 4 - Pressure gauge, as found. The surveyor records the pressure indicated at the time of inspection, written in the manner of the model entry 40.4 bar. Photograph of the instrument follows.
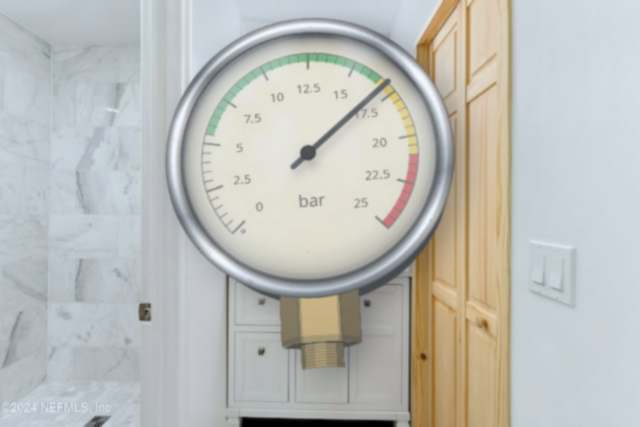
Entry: 17 bar
